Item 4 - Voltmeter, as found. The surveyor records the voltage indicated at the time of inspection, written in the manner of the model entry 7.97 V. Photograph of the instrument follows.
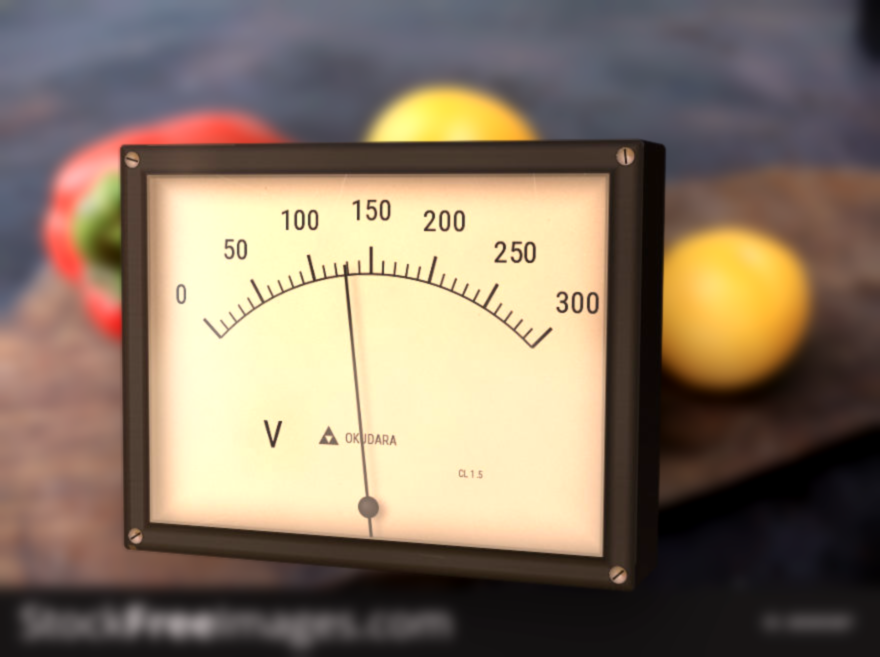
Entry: 130 V
